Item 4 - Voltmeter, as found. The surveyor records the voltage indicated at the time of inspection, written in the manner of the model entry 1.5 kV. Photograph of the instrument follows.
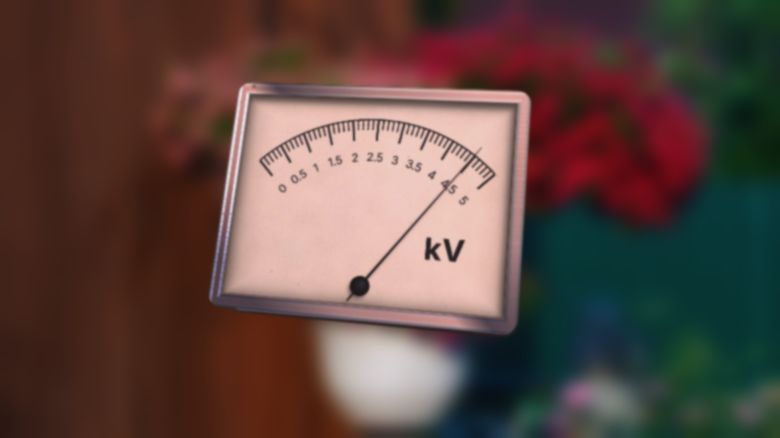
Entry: 4.5 kV
